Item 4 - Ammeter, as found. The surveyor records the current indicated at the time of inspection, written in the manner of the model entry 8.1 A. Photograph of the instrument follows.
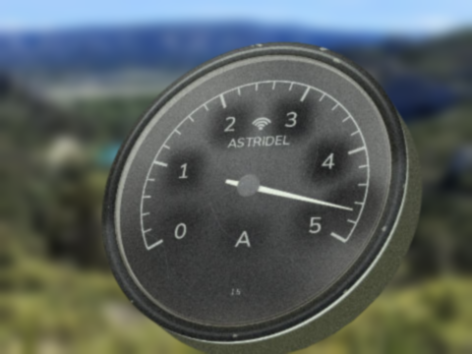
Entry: 4.7 A
